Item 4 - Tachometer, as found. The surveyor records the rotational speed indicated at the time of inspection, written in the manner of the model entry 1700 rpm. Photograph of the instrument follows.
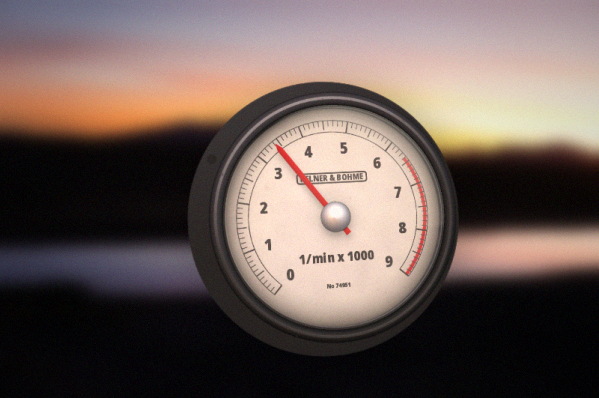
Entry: 3400 rpm
